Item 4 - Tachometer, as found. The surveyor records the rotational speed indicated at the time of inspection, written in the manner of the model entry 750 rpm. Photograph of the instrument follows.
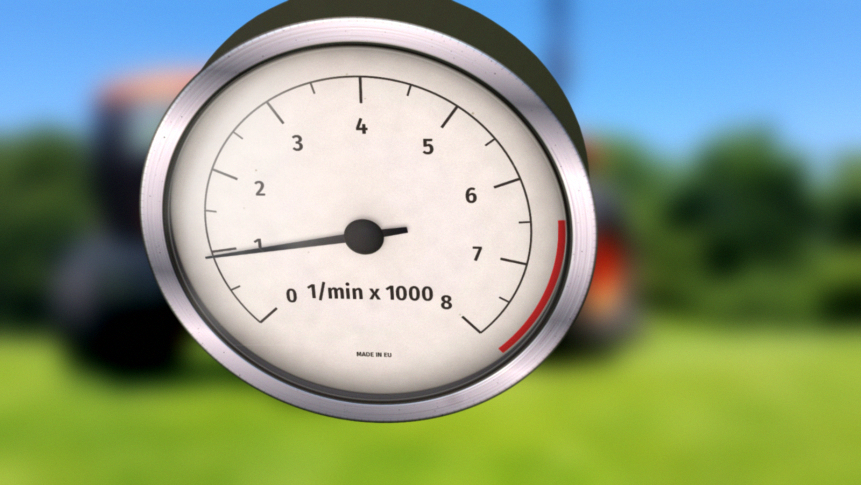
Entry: 1000 rpm
